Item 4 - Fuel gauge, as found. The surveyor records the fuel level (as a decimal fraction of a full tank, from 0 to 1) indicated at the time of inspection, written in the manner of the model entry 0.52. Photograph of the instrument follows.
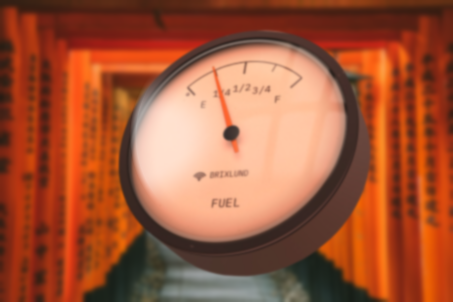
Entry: 0.25
